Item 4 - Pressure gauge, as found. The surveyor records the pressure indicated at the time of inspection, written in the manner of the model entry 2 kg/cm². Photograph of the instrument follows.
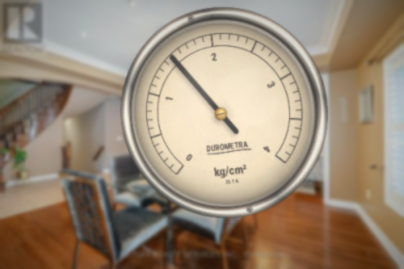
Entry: 1.5 kg/cm²
